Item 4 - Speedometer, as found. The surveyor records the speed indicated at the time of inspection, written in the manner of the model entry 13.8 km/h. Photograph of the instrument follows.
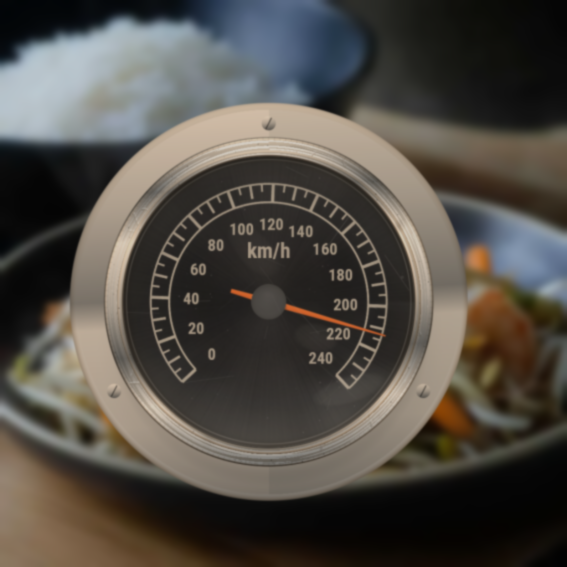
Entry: 212.5 km/h
